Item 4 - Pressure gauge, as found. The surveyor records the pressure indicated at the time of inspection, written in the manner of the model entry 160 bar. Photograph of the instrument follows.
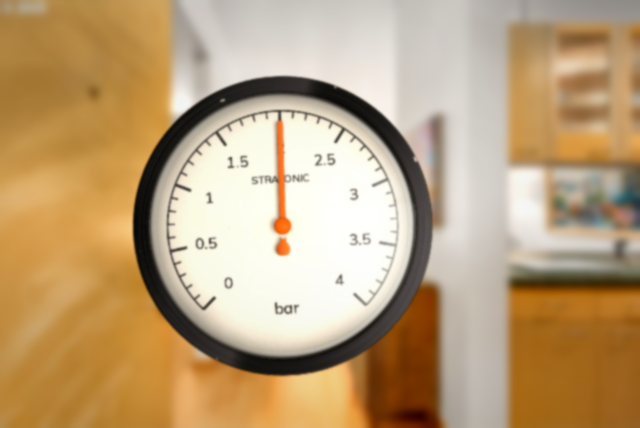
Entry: 2 bar
